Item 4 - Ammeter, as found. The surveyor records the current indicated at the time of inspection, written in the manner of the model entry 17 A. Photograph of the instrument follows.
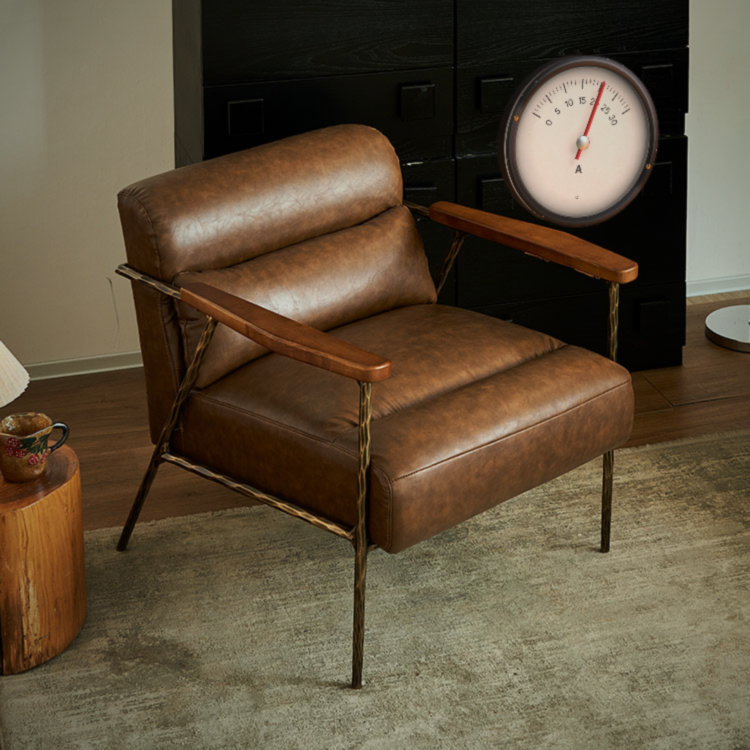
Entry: 20 A
